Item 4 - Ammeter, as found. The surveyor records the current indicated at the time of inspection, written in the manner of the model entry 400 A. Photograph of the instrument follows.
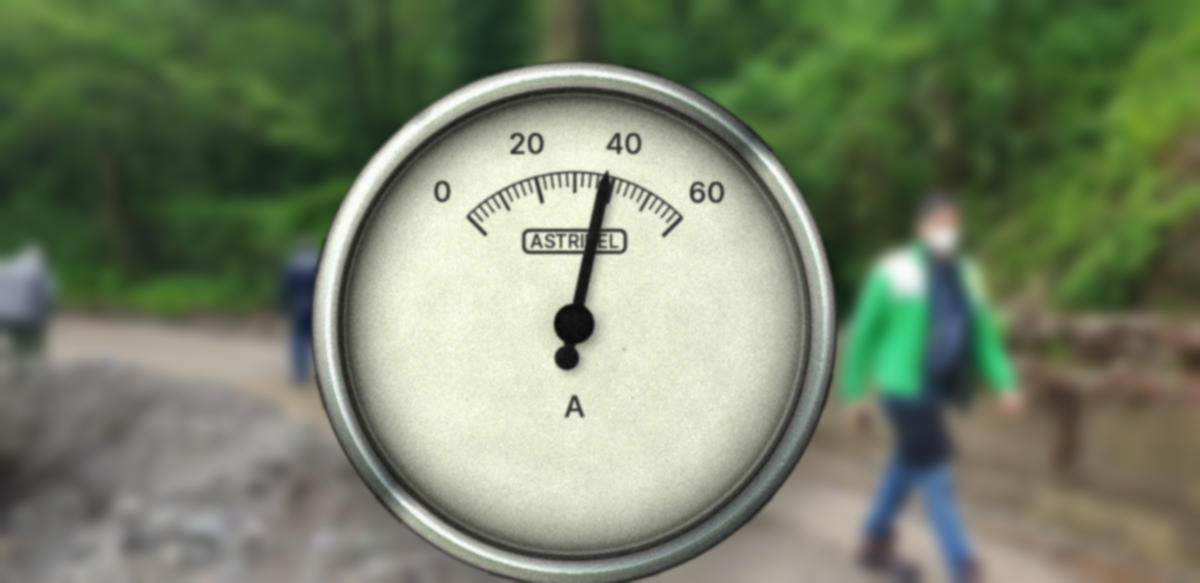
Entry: 38 A
